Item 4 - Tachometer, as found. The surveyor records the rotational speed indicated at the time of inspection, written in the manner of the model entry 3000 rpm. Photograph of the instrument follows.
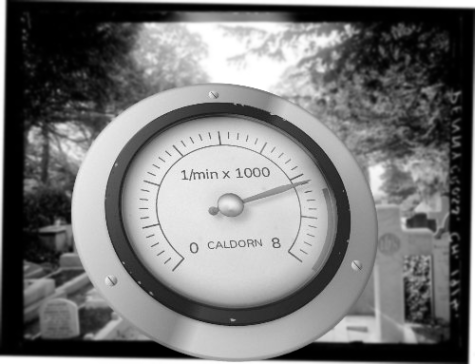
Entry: 6200 rpm
